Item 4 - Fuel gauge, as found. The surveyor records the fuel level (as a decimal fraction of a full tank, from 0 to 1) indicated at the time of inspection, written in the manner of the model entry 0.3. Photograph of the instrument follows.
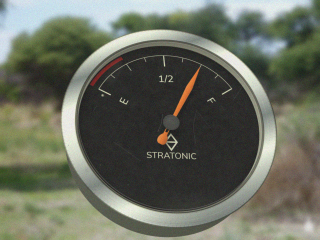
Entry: 0.75
